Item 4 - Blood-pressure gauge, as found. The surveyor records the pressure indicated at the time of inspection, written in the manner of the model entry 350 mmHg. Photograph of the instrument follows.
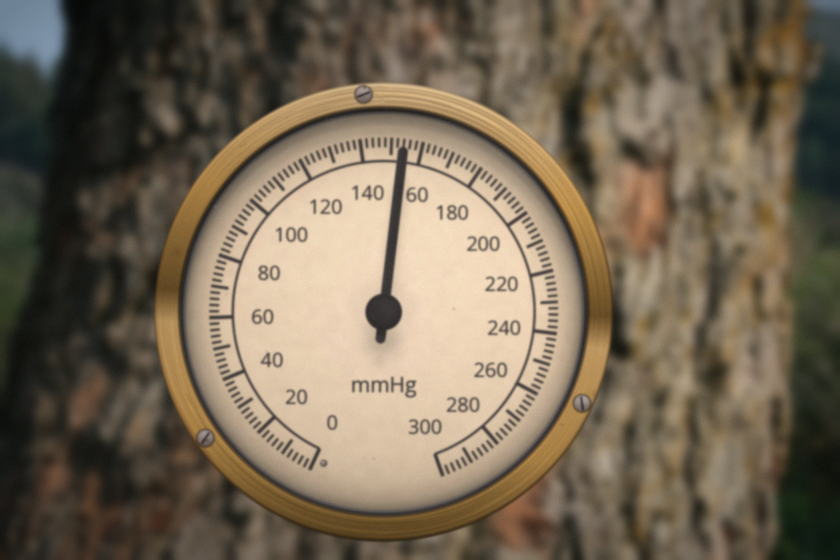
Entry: 154 mmHg
